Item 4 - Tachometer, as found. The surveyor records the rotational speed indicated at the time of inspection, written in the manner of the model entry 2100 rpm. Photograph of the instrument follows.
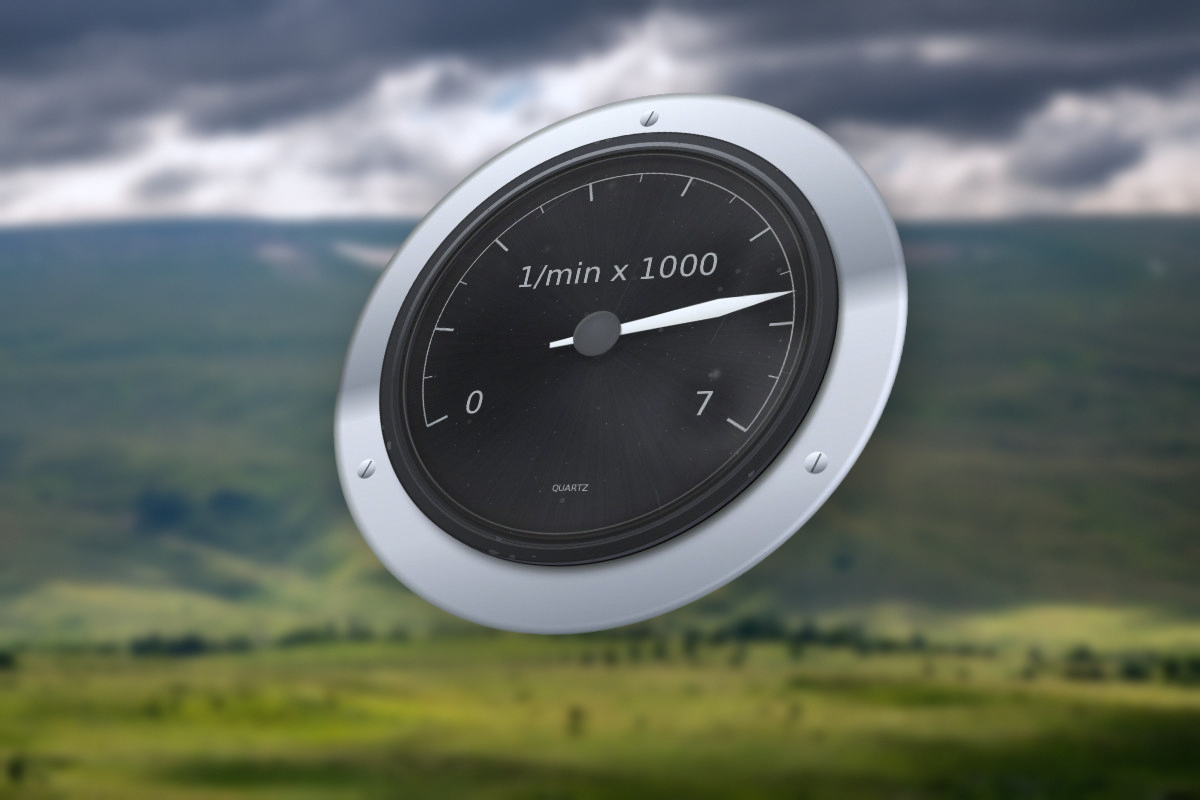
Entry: 5750 rpm
